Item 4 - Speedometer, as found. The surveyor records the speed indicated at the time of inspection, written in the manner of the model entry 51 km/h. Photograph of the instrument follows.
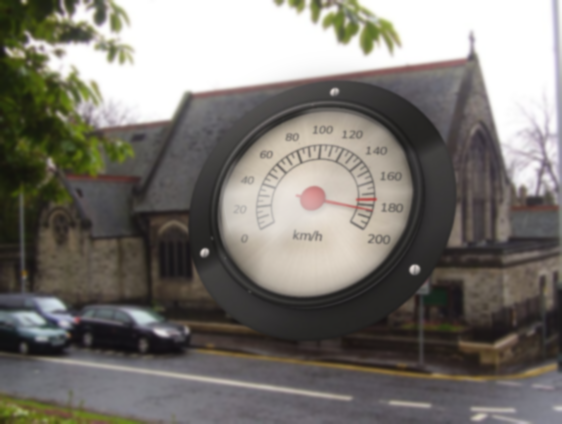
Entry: 185 km/h
